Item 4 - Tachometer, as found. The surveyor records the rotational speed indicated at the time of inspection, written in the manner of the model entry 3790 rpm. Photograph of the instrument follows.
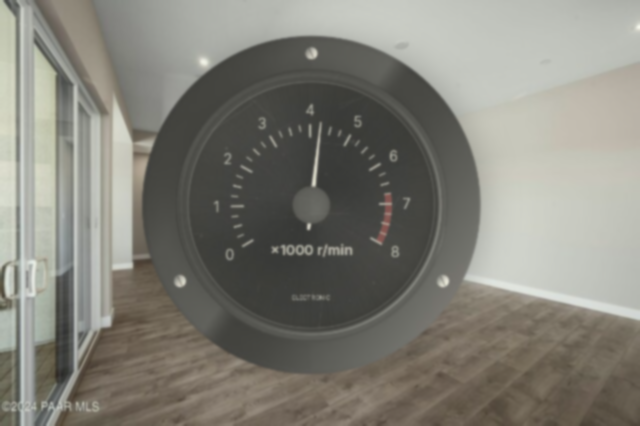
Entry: 4250 rpm
